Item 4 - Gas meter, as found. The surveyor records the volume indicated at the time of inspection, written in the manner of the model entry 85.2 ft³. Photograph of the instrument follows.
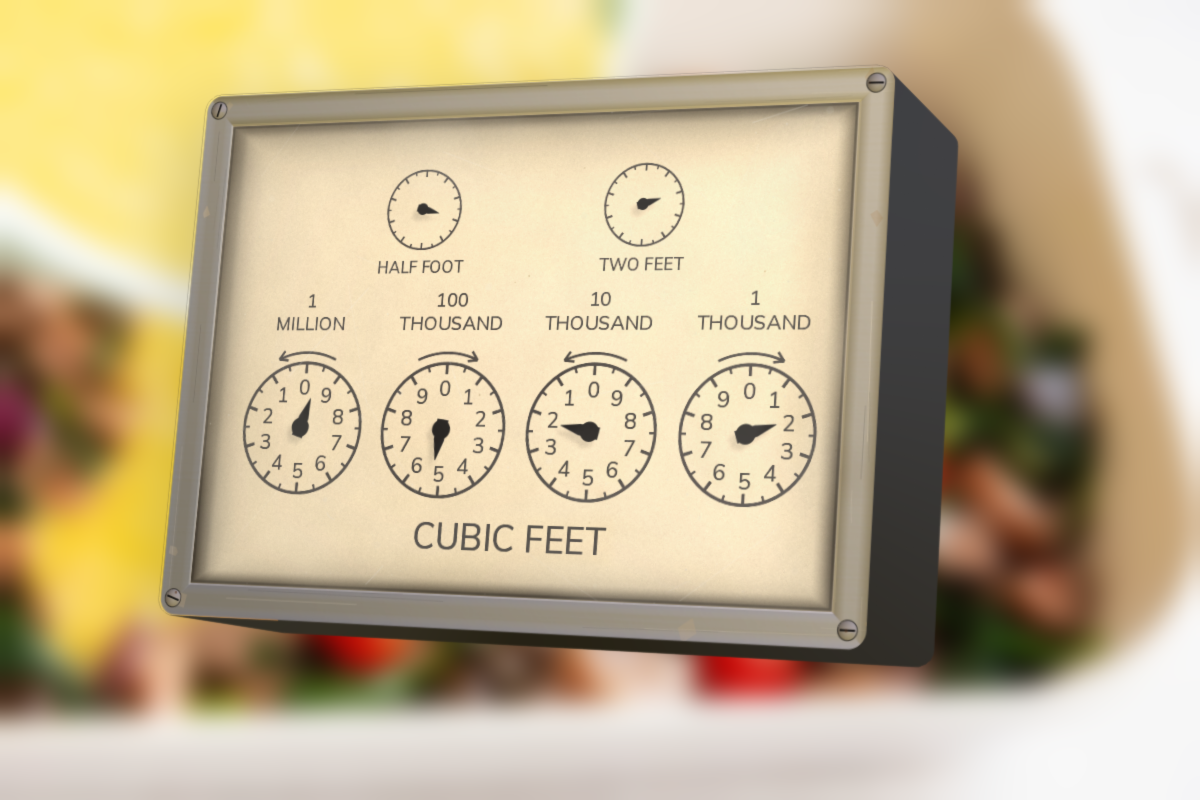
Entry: 952200 ft³
